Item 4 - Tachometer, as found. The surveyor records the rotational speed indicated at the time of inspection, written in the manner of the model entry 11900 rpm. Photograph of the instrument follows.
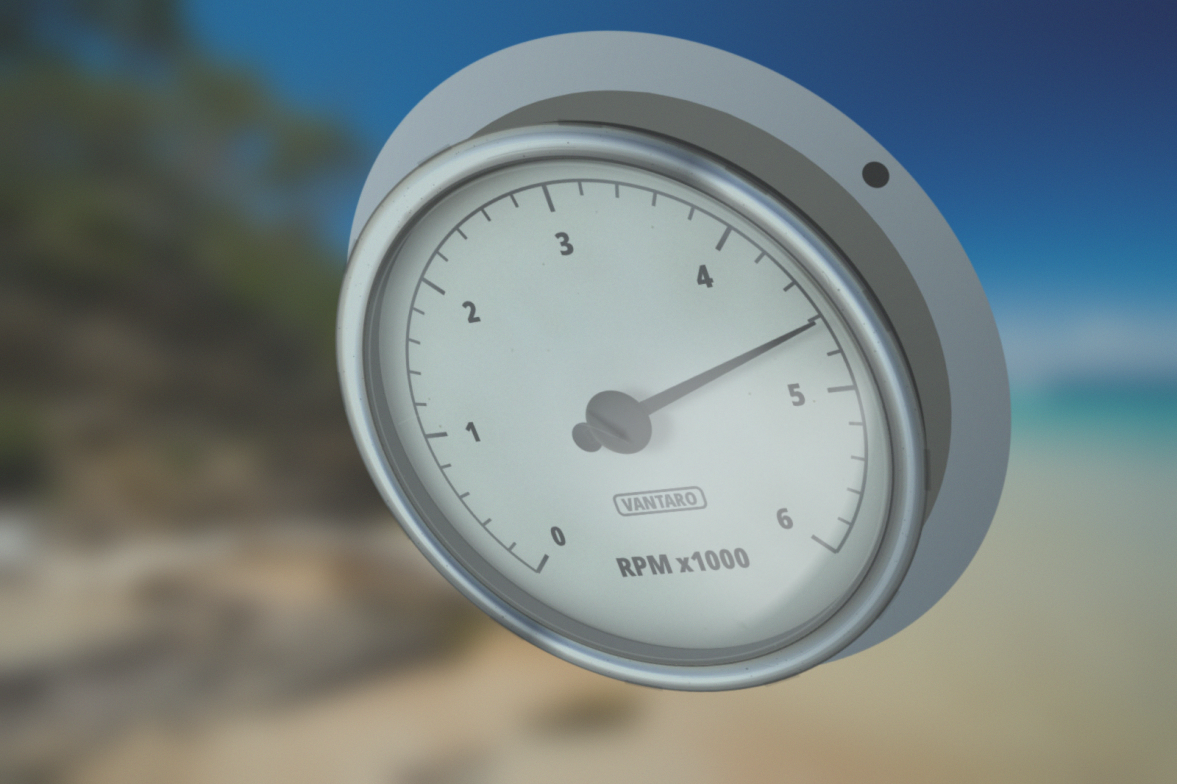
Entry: 4600 rpm
